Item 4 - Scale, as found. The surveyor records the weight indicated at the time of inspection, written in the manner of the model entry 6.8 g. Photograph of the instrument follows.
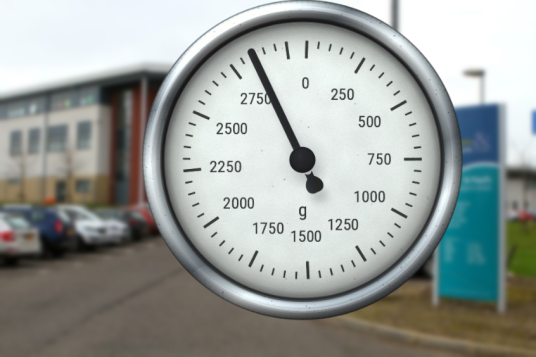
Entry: 2850 g
